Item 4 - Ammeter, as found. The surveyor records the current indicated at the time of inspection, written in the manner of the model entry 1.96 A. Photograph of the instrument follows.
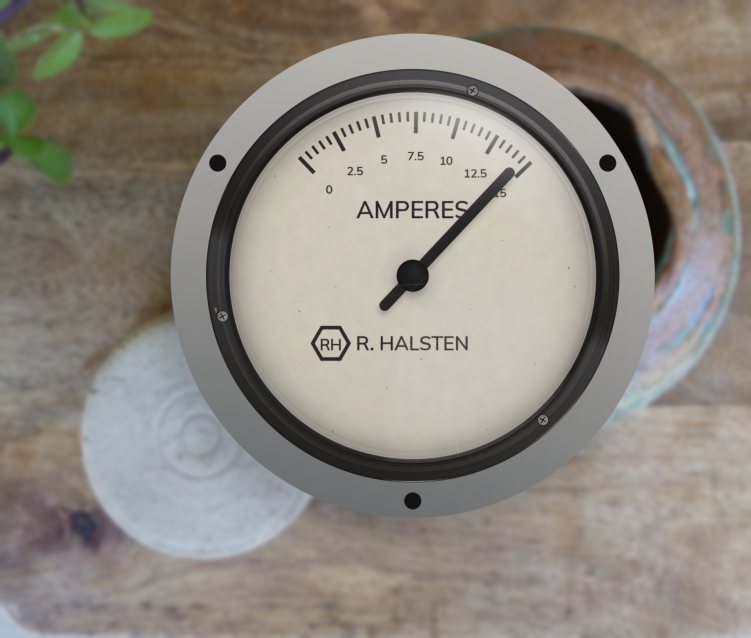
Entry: 14.5 A
